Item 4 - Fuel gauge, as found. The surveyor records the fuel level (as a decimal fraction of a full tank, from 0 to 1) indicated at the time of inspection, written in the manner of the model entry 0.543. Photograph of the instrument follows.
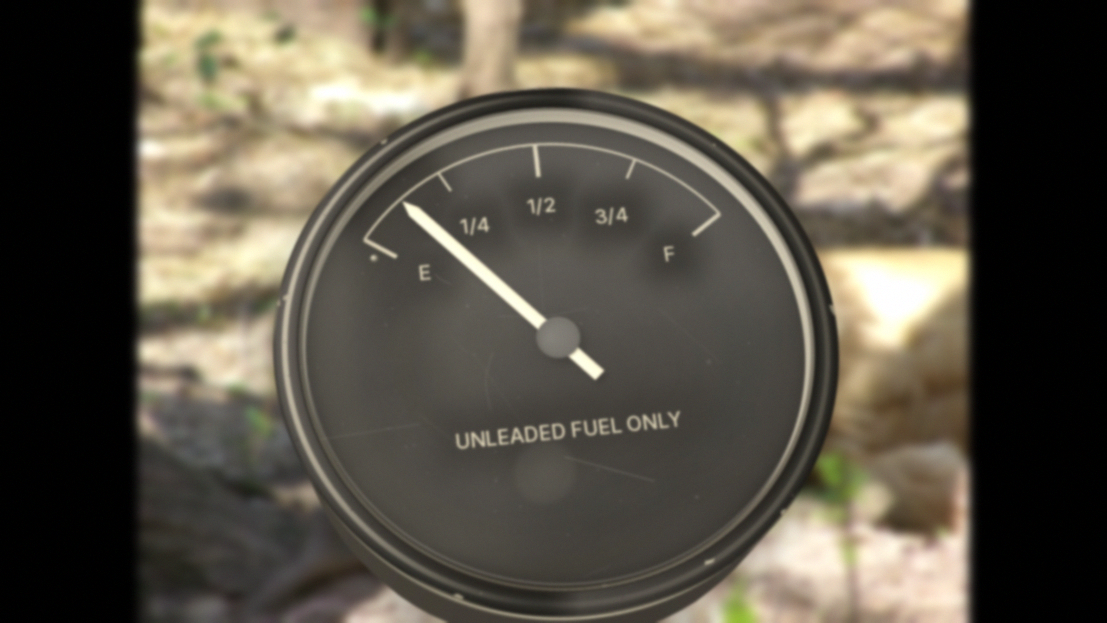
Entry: 0.125
